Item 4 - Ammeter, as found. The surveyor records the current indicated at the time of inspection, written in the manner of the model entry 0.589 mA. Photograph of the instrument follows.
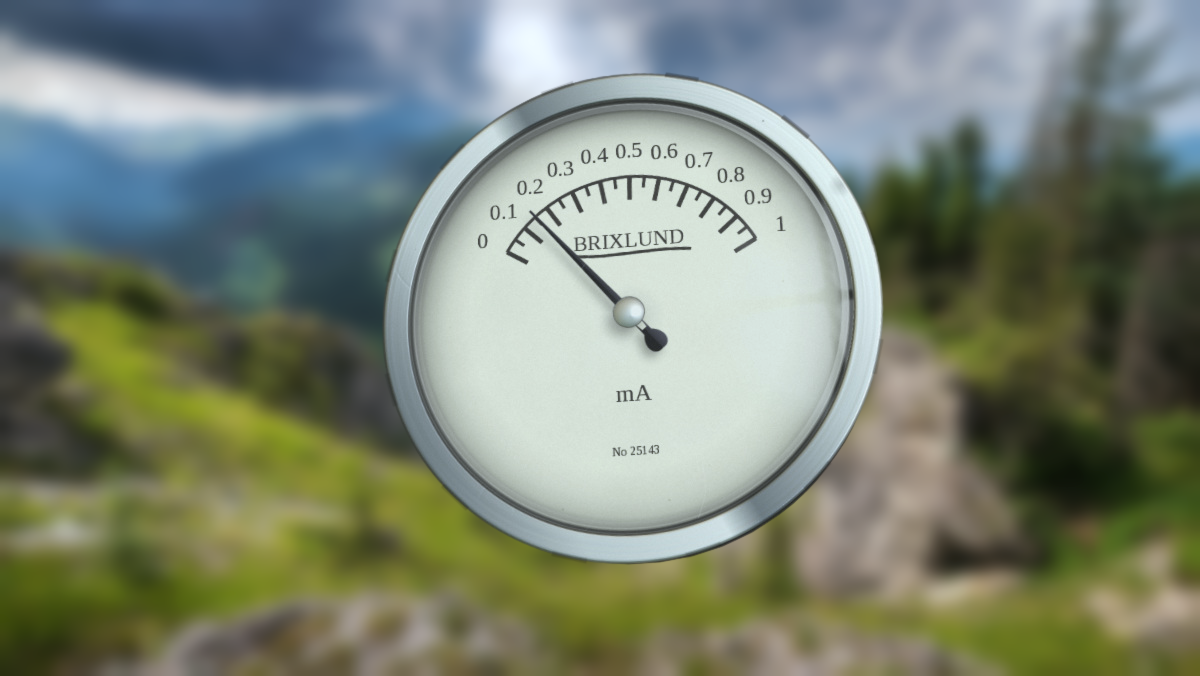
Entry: 0.15 mA
